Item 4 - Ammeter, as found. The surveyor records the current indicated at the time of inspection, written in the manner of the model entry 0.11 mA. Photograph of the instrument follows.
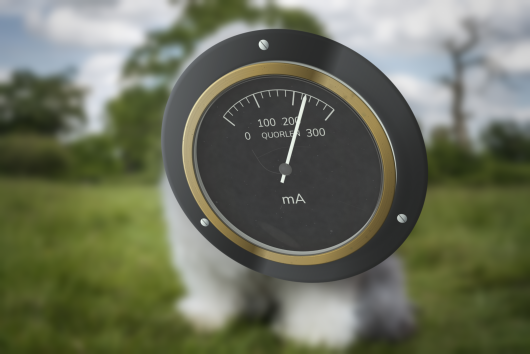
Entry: 230 mA
